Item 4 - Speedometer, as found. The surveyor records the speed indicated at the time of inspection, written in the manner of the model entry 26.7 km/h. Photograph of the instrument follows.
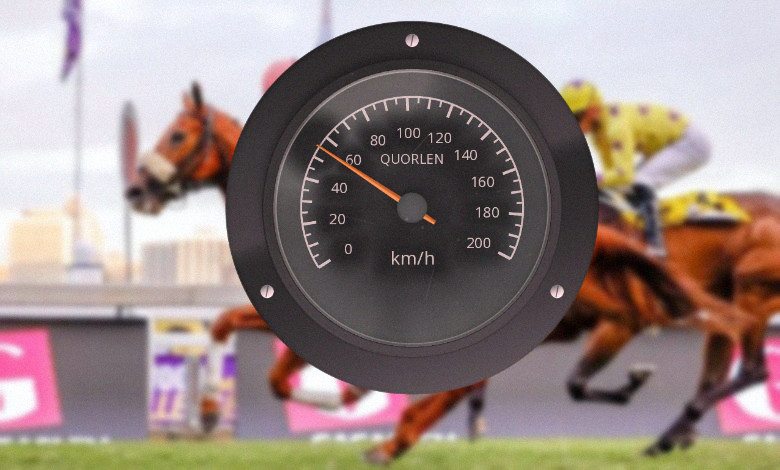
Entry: 55 km/h
